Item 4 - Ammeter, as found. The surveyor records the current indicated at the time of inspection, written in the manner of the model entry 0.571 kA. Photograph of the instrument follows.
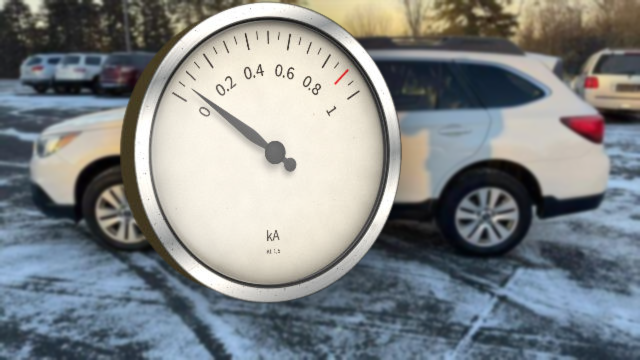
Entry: 0.05 kA
